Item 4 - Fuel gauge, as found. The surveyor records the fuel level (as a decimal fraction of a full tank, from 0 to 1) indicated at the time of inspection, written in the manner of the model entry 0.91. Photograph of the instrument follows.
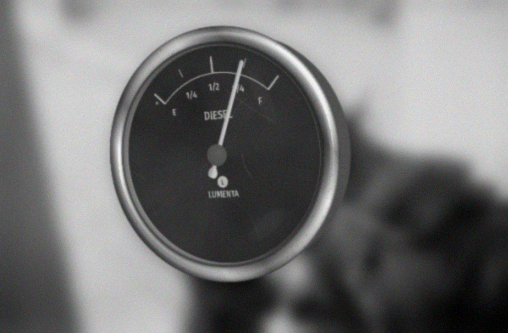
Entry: 0.75
